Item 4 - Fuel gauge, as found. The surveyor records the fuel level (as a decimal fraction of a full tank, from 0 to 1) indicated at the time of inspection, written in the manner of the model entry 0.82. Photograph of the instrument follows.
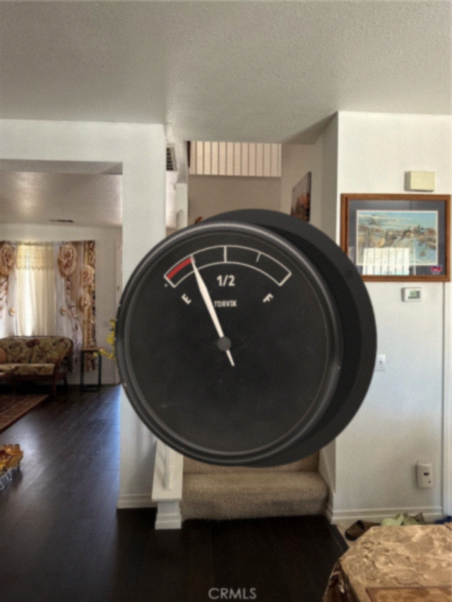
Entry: 0.25
